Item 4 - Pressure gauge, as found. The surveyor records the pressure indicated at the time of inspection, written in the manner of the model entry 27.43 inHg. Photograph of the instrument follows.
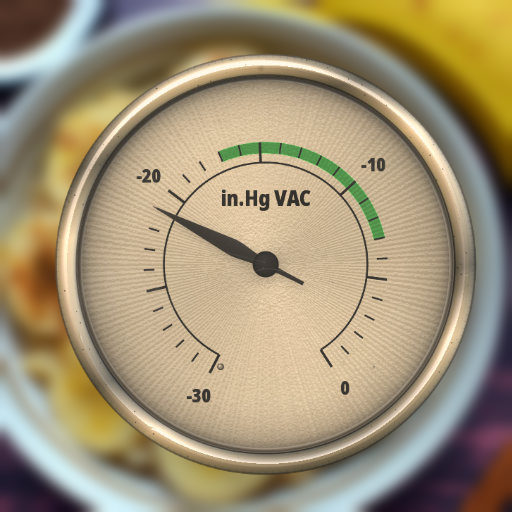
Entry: -21 inHg
